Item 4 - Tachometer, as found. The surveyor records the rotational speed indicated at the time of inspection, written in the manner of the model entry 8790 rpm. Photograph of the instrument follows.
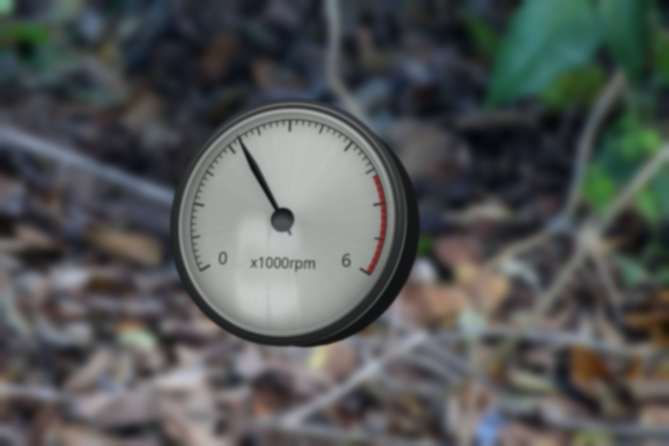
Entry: 2200 rpm
